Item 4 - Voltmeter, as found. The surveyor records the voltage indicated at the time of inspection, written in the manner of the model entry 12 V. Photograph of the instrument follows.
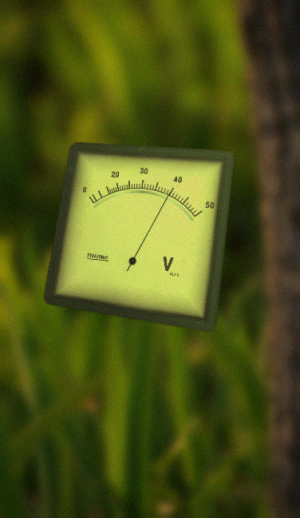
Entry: 40 V
